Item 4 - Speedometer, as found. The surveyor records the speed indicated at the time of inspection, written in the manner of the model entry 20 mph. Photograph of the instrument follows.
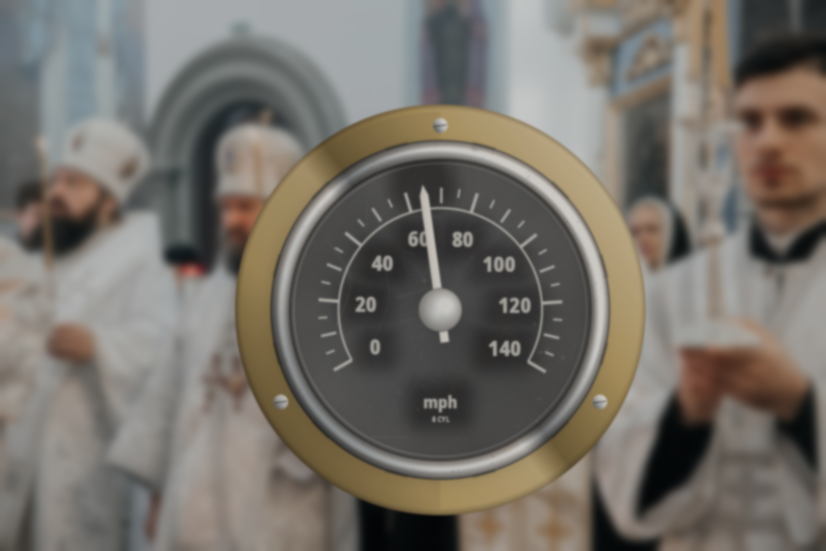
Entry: 65 mph
